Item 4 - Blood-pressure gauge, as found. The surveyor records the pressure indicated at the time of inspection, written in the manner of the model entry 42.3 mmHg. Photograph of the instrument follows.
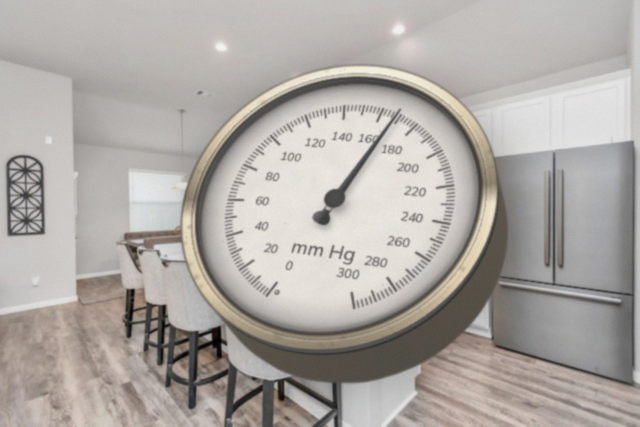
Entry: 170 mmHg
